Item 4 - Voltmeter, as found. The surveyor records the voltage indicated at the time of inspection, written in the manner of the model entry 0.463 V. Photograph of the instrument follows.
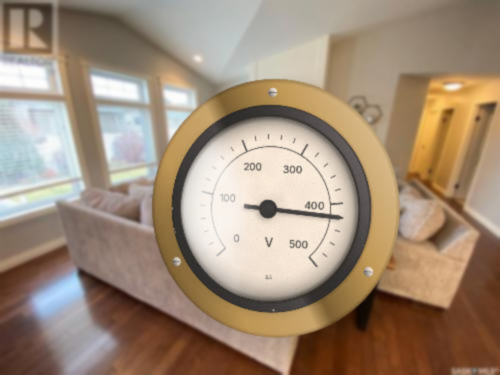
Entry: 420 V
